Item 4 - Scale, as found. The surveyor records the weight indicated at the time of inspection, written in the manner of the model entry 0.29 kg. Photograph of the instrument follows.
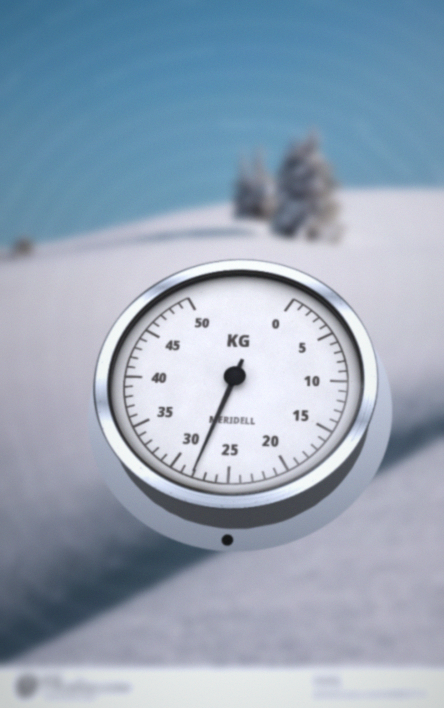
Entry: 28 kg
